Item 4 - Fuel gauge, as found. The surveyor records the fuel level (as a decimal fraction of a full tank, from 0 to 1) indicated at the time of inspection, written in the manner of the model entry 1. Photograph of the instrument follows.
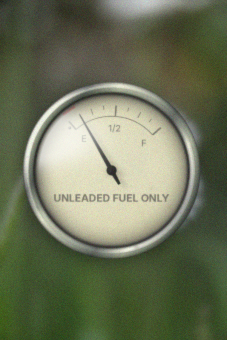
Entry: 0.125
